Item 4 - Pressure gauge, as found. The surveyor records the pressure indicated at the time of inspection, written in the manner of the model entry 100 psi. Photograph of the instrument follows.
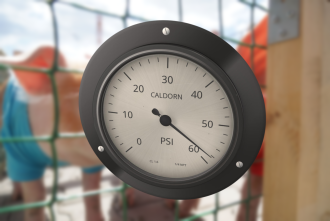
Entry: 58 psi
